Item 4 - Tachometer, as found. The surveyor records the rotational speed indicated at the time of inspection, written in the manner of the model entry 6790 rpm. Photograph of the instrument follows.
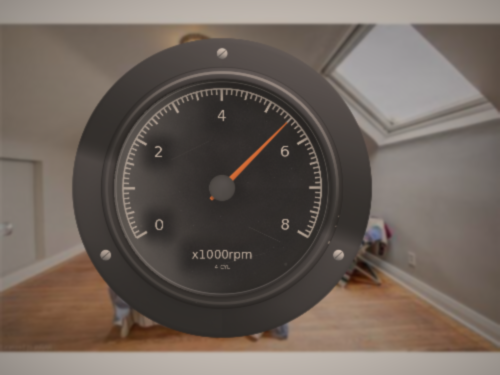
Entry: 5500 rpm
